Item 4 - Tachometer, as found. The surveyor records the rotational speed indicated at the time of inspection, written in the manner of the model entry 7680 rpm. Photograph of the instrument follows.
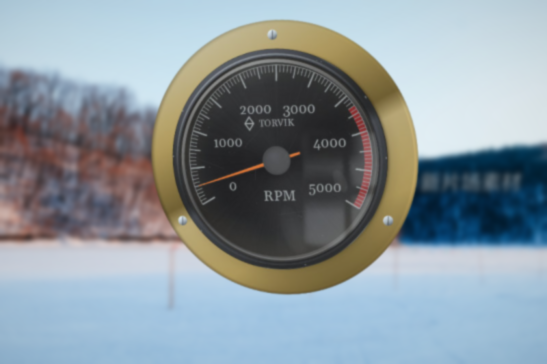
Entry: 250 rpm
